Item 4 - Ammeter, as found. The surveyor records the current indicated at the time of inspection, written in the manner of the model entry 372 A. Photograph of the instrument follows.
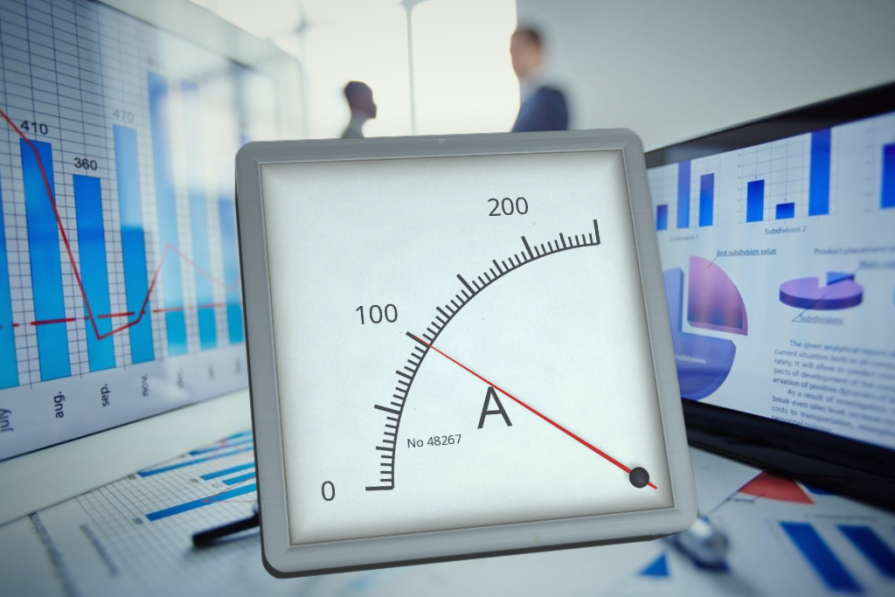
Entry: 100 A
